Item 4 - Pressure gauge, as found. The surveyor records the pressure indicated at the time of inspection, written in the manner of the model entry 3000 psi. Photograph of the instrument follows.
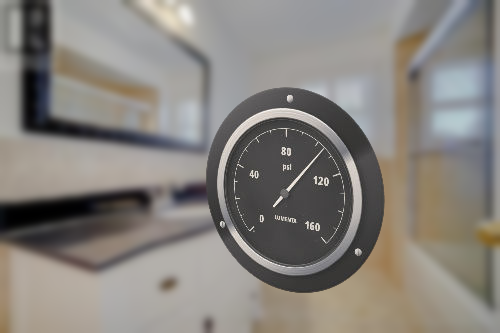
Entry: 105 psi
